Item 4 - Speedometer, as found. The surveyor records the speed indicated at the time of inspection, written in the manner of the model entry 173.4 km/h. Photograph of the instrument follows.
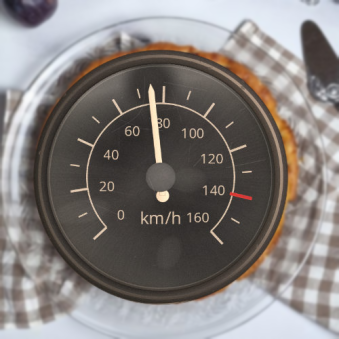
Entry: 75 km/h
